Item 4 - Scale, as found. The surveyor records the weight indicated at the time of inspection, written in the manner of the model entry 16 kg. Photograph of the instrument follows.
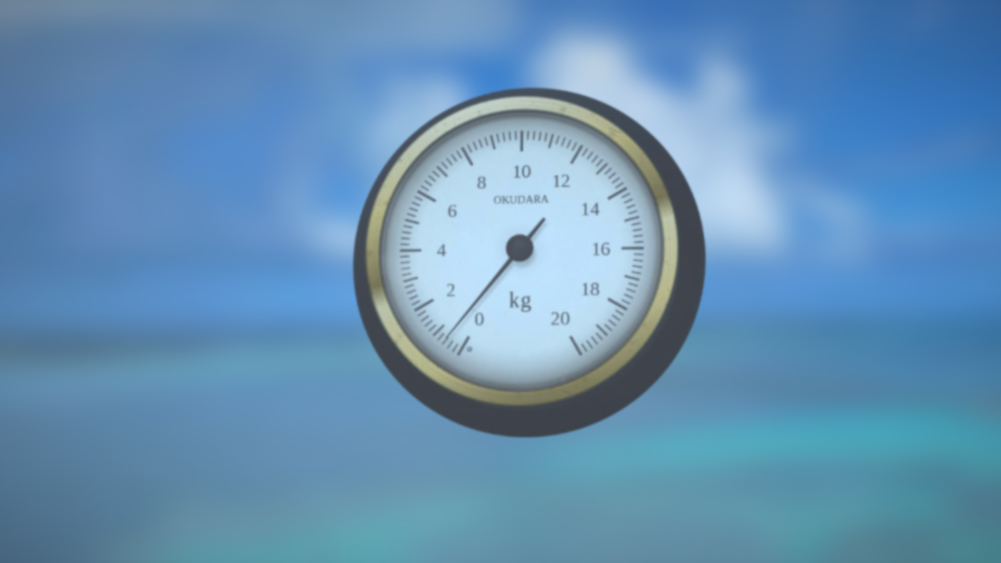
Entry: 0.6 kg
